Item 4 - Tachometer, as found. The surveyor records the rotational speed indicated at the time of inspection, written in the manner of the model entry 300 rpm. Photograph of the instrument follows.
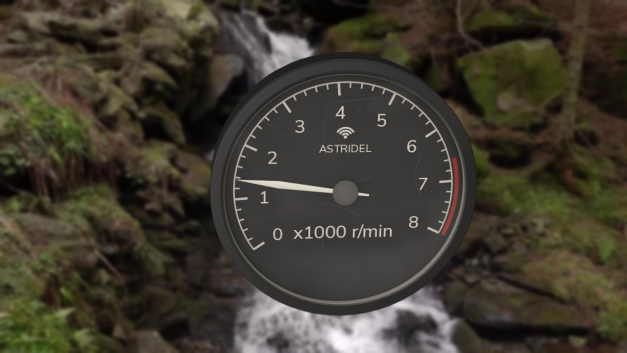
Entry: 1400 rpm
